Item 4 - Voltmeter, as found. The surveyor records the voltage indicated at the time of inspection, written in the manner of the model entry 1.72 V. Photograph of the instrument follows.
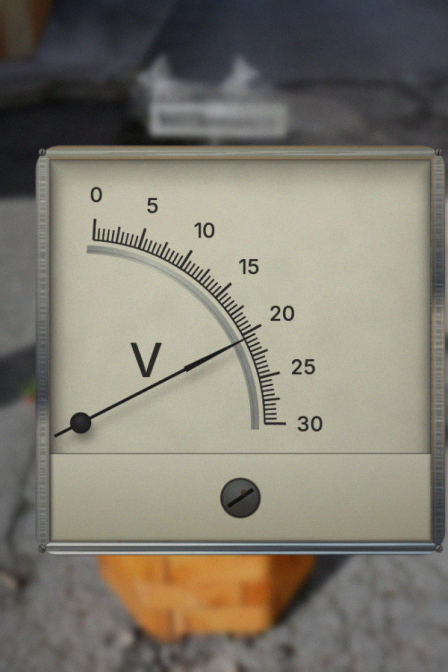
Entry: 20.5 V
